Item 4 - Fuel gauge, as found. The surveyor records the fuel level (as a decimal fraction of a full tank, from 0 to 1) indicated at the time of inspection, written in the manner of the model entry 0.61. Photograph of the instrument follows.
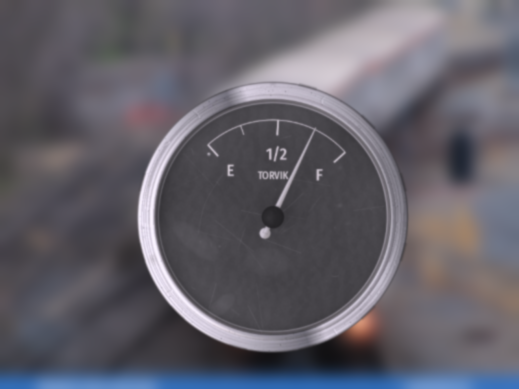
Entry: 0.75
